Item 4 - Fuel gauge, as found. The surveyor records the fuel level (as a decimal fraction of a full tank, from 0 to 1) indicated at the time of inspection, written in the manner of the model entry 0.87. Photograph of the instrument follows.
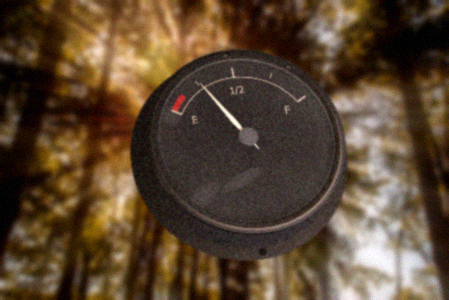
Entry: 0.25
